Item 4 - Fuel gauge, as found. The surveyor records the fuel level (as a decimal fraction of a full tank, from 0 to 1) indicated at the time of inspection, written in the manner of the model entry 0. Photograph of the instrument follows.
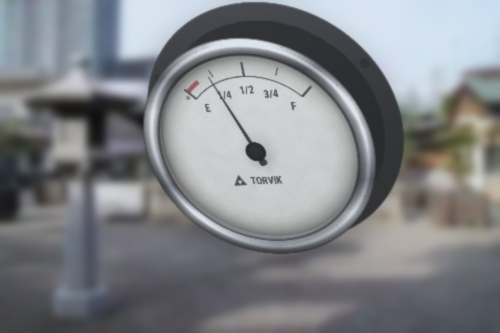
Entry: 0.25
